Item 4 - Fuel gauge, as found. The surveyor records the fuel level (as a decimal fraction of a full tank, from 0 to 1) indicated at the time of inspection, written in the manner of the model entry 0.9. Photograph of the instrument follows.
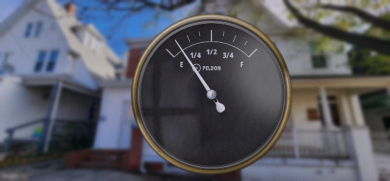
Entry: 0.125
